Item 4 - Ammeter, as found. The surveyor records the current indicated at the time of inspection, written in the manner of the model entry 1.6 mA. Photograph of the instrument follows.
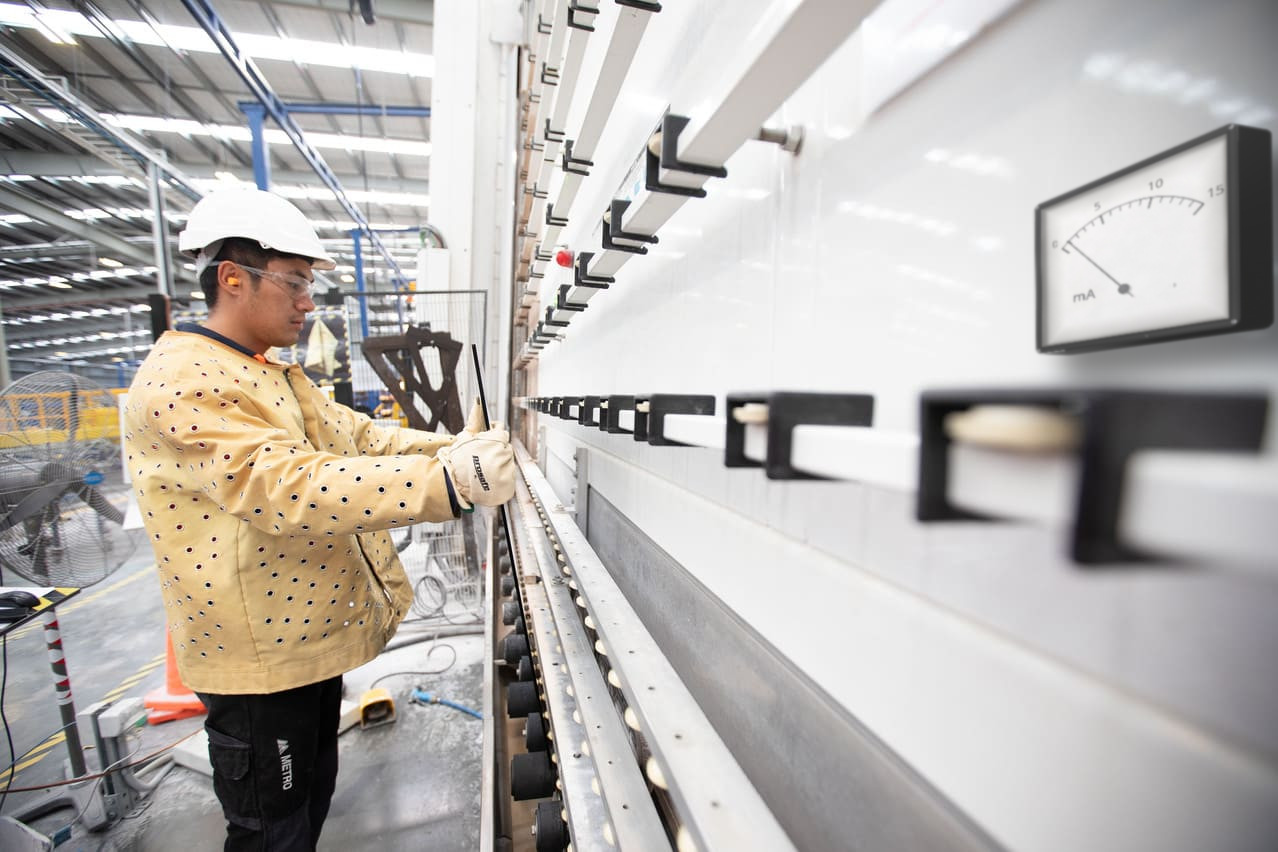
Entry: 1 mA
